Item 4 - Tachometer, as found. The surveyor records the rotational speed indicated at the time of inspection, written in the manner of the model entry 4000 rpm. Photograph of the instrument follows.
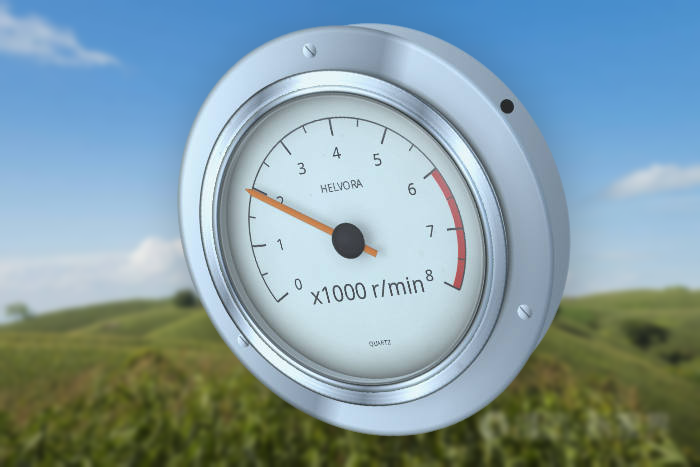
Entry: 2000 rpm
